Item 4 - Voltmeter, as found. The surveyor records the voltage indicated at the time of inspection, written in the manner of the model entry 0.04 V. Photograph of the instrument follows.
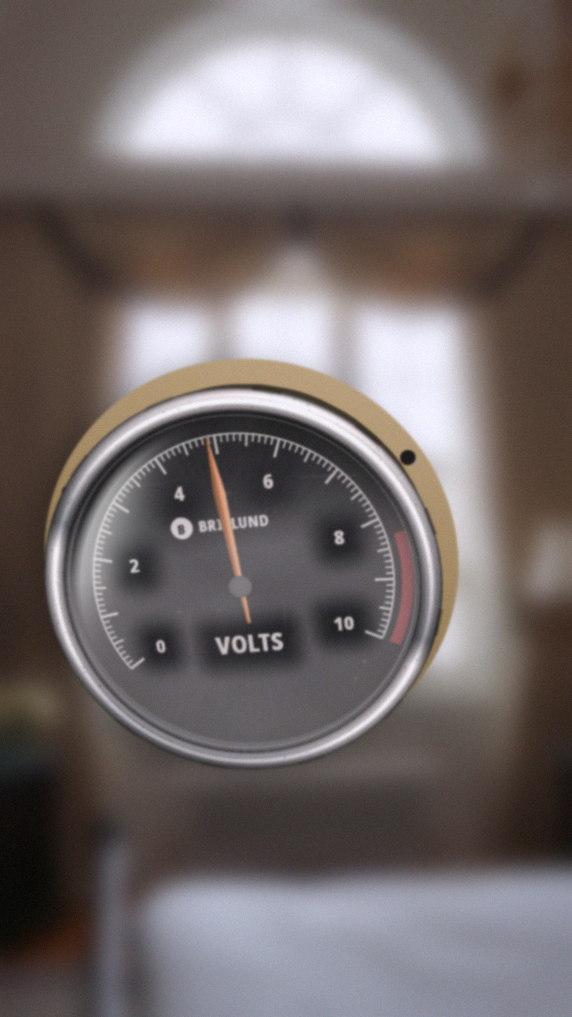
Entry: 4.9 V
